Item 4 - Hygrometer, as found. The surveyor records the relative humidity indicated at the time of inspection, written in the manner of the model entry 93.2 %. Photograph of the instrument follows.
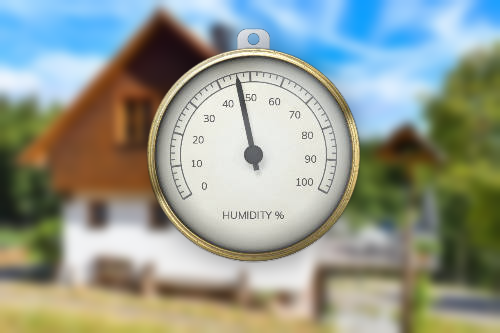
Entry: 46 %
